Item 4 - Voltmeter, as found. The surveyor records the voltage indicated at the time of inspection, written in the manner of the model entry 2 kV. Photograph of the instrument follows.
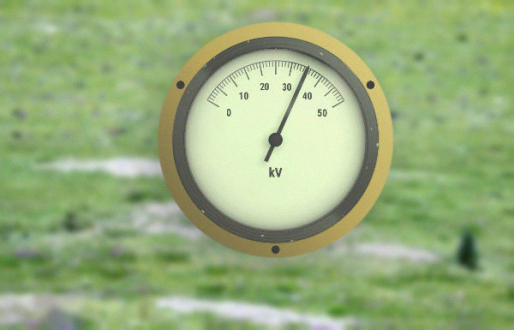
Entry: 35 kV
